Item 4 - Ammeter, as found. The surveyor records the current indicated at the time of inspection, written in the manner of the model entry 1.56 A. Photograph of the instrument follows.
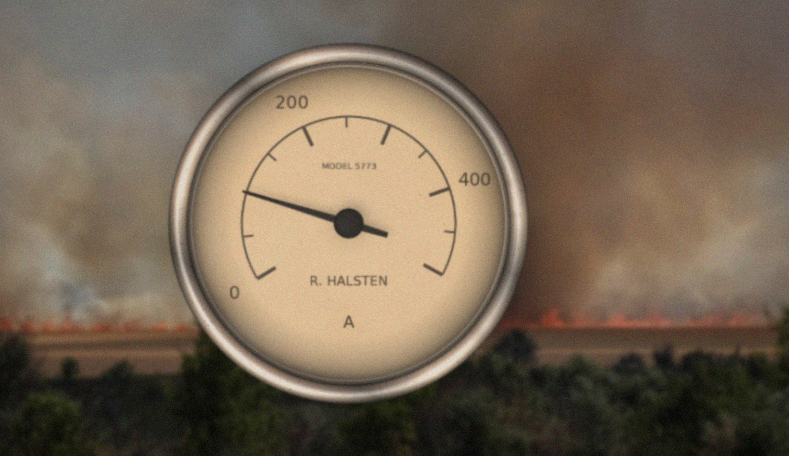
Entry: 100 A
